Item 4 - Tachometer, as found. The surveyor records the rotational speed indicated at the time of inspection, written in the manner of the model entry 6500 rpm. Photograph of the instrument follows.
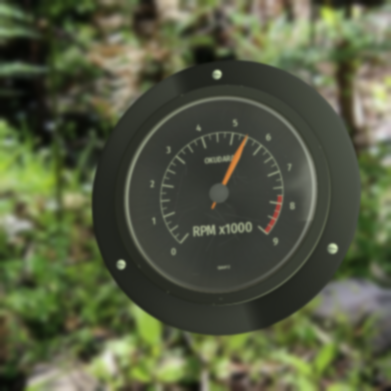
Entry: 5500 rpm
